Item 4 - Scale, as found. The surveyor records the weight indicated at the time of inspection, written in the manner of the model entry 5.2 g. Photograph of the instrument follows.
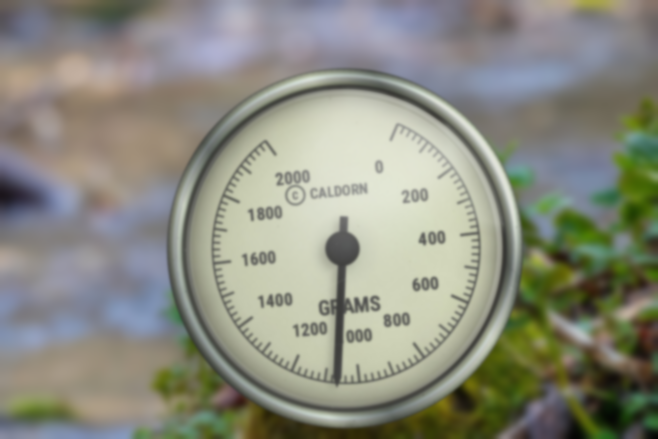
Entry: 1060 g
